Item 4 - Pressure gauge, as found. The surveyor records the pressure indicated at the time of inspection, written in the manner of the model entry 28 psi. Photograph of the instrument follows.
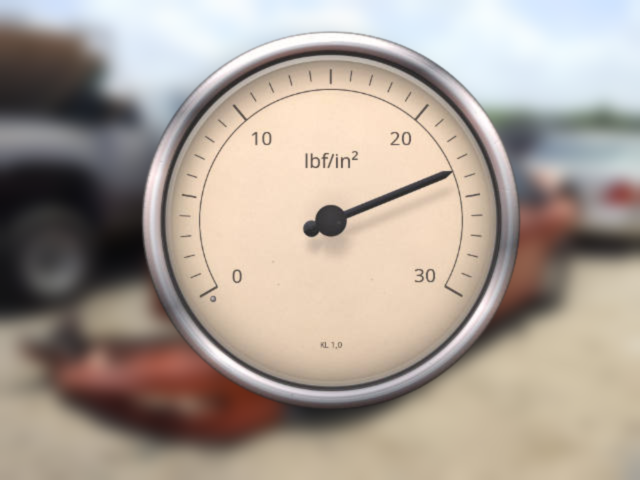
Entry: 23.5 psi
